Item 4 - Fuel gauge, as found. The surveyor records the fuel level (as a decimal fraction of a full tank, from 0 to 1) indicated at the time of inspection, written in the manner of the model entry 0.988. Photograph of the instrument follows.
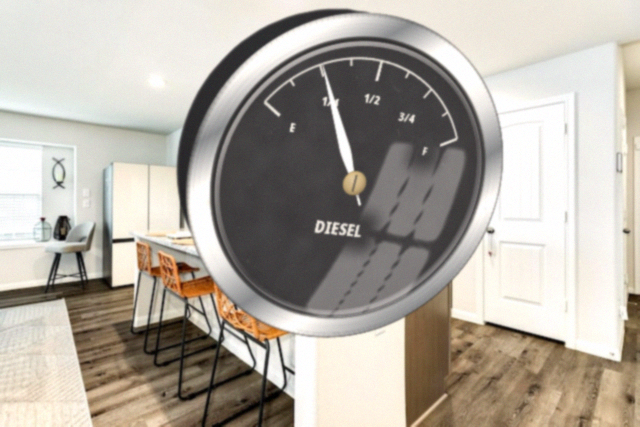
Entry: 0.25
